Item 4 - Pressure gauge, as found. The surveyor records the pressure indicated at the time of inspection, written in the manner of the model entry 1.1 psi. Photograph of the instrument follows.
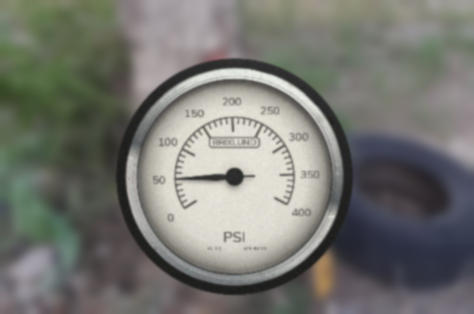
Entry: 50 psi
